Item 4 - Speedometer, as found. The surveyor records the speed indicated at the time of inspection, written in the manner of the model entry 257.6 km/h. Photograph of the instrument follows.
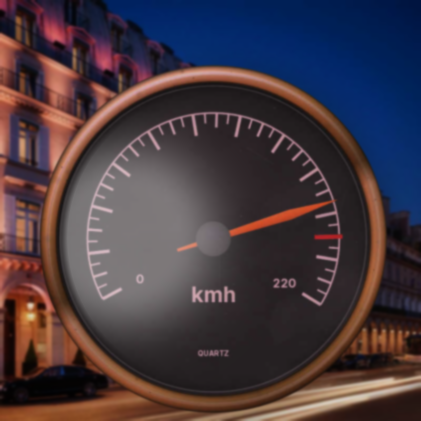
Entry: 175 km/h
